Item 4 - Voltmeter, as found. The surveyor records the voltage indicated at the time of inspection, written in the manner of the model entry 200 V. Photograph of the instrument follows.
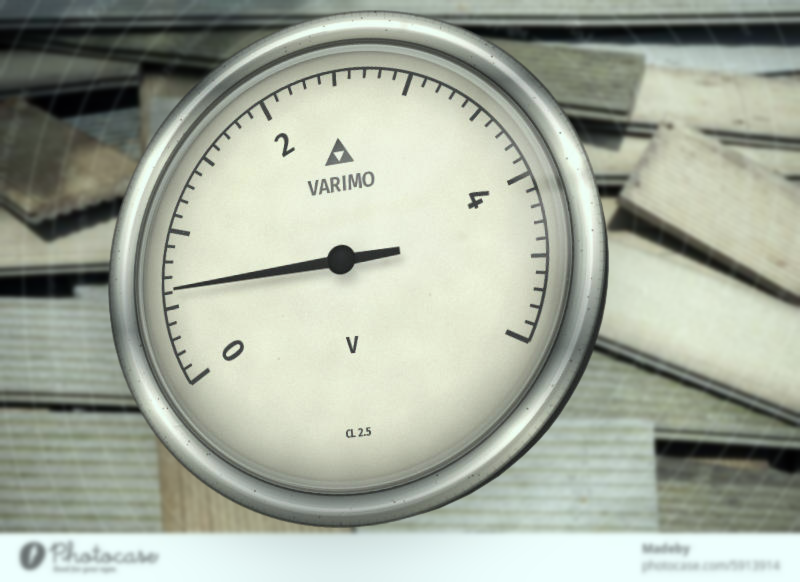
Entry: 0.6 V
